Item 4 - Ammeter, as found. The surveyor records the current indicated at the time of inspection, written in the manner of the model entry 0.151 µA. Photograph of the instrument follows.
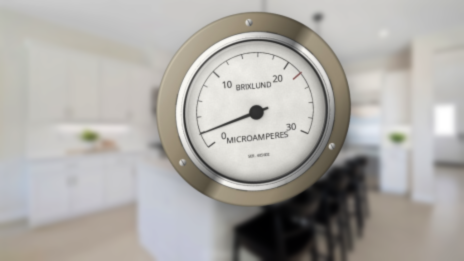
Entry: 2 µA
